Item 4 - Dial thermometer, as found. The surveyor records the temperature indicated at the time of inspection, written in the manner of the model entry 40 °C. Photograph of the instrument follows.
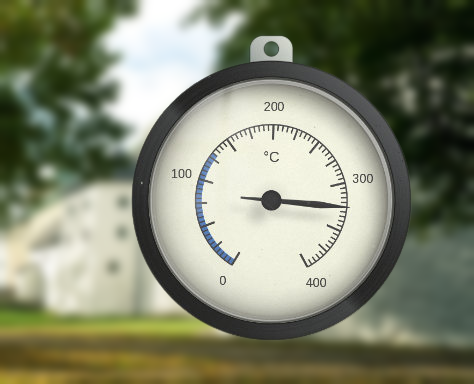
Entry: 325 °C
